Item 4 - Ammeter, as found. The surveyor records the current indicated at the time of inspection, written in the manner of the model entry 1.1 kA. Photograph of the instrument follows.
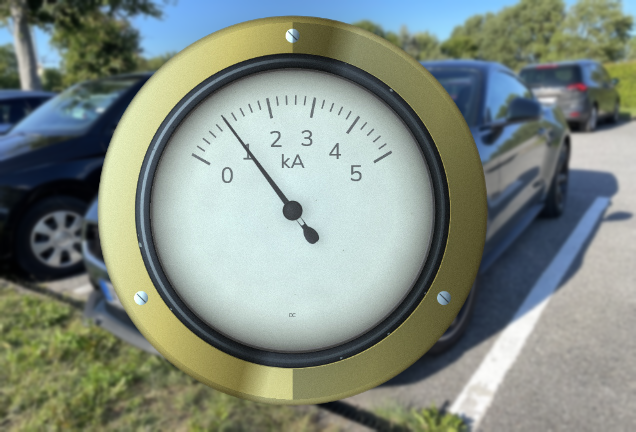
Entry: 1 kA
